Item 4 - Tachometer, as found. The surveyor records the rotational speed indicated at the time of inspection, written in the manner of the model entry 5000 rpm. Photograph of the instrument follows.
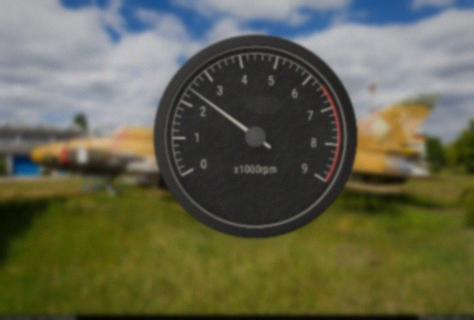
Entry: 2400 rpm
